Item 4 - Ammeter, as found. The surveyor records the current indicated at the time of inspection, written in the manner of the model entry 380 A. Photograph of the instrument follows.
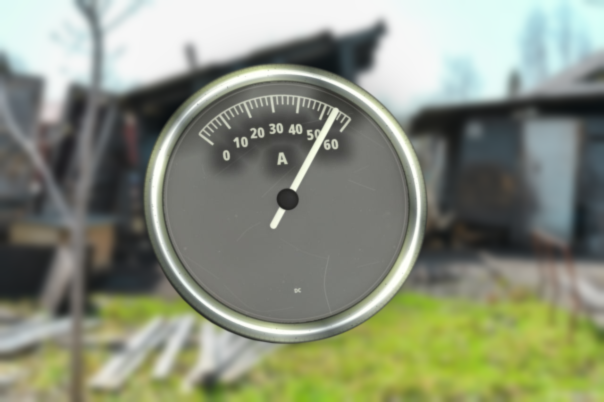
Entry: 54 A
